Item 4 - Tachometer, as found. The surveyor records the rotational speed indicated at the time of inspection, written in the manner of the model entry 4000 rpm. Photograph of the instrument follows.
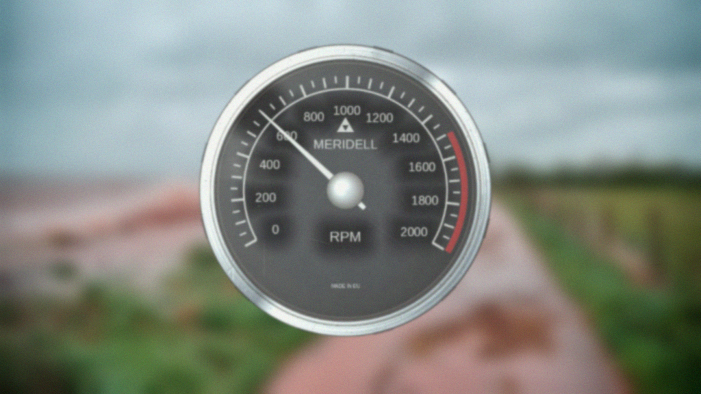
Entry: 600 rpm
